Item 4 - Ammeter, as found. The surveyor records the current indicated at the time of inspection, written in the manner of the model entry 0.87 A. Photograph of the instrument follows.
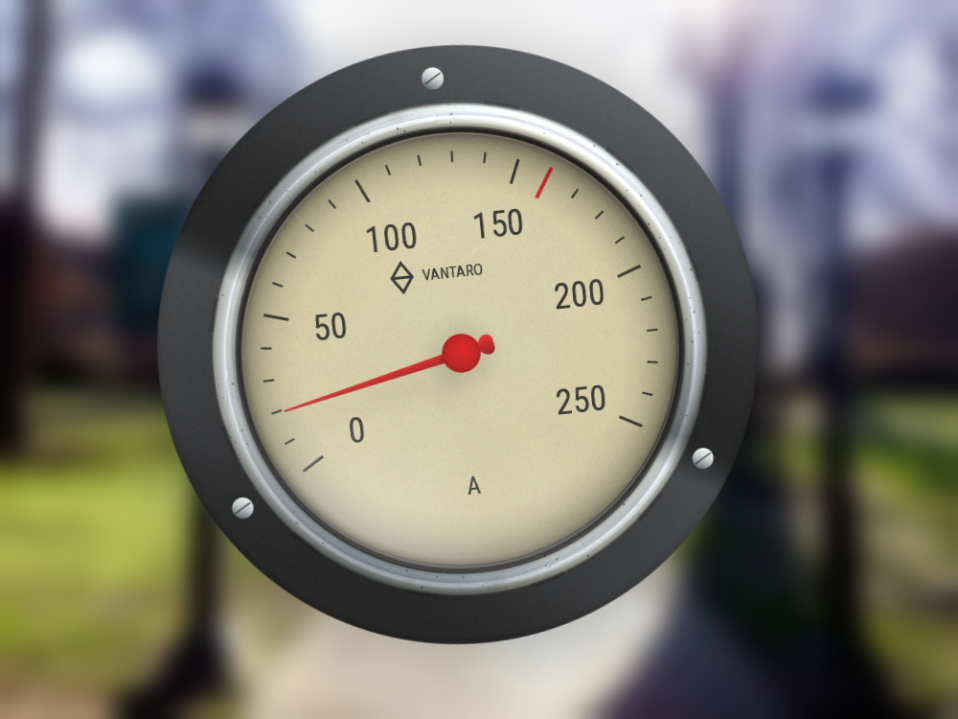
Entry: 20 A
